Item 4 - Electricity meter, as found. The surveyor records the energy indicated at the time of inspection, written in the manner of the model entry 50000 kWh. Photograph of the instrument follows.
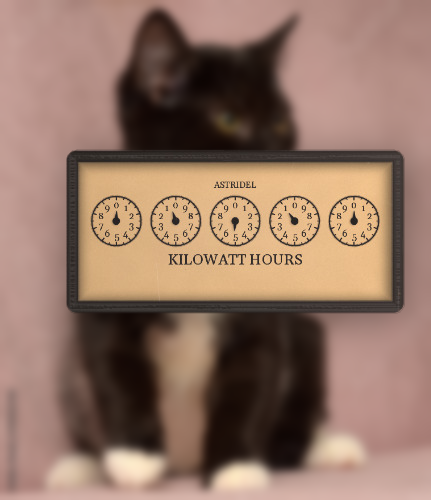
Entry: 510 kWh
